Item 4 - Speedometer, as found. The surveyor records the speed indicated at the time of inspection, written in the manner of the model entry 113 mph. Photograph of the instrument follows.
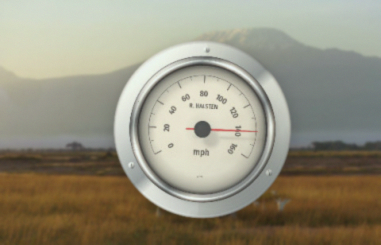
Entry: 140 mph
